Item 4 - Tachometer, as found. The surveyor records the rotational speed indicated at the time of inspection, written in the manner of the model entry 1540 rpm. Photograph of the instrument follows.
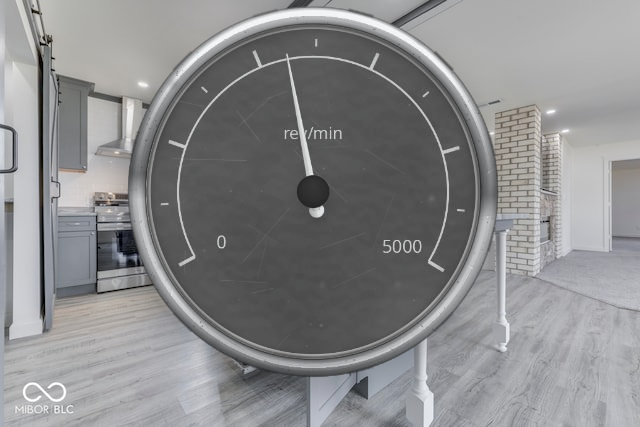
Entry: 2250 rpm
